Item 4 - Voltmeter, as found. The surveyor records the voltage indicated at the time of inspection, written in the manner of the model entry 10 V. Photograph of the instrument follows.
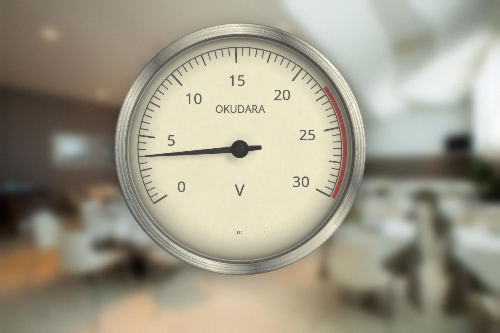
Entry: 3.5 V
